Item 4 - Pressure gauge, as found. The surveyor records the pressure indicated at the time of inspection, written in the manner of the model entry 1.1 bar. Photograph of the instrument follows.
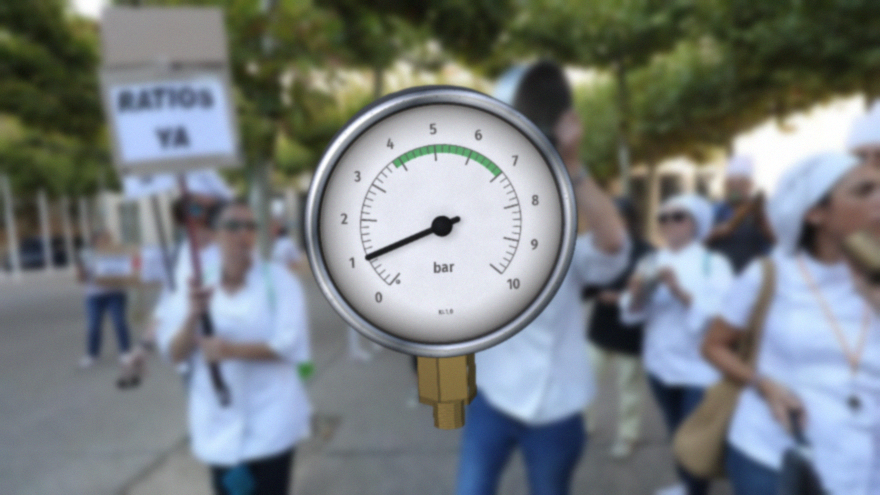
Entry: 1 bar
